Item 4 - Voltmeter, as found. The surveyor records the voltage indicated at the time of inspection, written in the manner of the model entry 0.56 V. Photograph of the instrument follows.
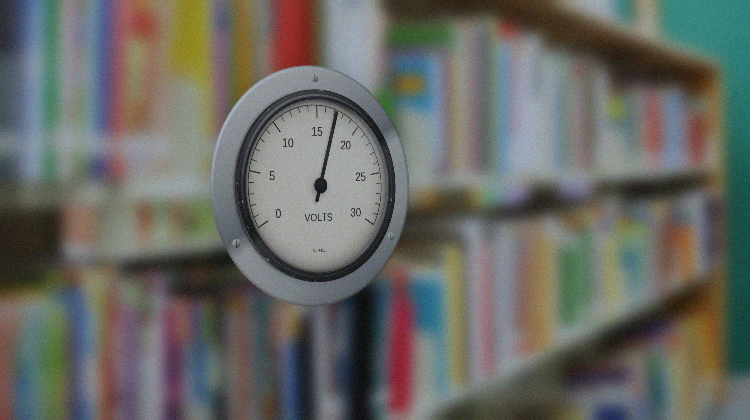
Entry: 17 V
